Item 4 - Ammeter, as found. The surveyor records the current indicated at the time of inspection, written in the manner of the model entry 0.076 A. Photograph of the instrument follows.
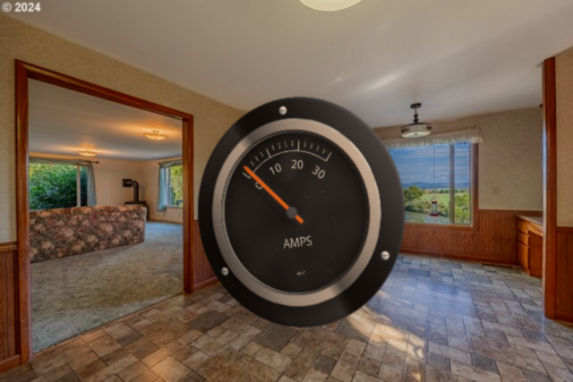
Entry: 2 A
